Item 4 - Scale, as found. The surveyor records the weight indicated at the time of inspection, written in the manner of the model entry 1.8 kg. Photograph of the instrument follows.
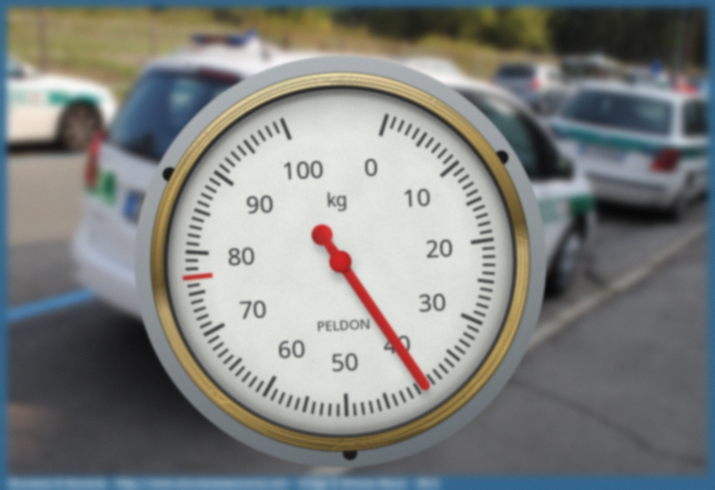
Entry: 40 kg
